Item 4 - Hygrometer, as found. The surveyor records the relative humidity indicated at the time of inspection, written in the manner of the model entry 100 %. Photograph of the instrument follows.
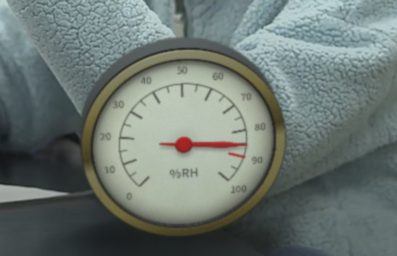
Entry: 85 %
